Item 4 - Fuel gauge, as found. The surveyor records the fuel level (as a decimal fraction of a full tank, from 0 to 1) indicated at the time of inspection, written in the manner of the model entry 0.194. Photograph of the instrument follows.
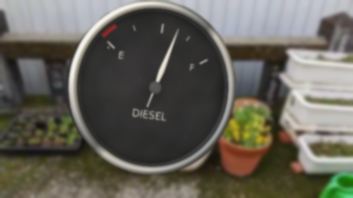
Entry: 0.625
